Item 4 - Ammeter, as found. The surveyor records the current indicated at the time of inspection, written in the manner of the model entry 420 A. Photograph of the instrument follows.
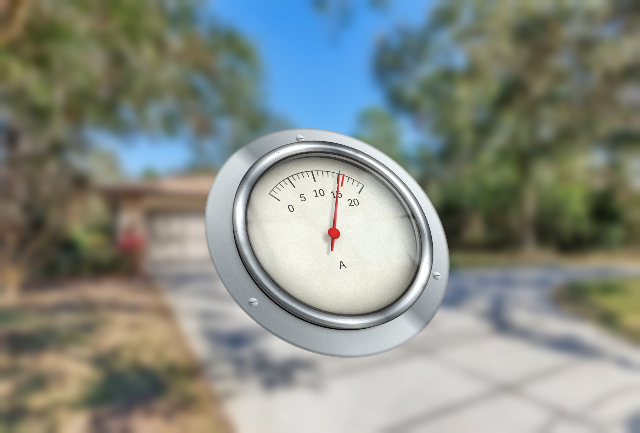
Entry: 15 A
